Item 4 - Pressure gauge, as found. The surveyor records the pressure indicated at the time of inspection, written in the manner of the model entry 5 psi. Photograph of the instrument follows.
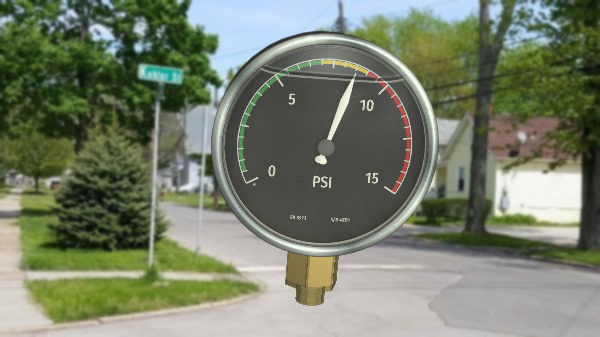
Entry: 8.5 psi
